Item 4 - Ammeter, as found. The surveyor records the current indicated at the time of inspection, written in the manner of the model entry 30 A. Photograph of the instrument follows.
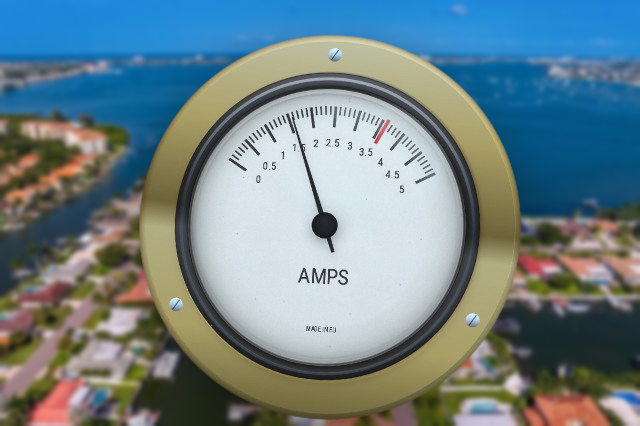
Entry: 1.6 A
